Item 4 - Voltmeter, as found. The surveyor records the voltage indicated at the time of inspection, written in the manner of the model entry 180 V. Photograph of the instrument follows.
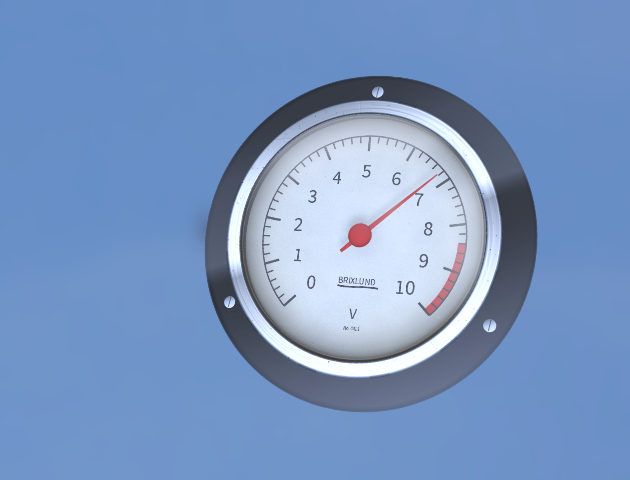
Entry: 6.8 V
